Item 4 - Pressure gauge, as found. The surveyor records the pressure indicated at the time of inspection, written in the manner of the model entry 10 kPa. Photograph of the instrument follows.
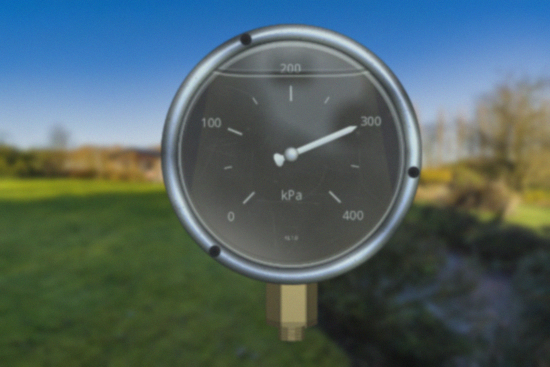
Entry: 300 kPa
